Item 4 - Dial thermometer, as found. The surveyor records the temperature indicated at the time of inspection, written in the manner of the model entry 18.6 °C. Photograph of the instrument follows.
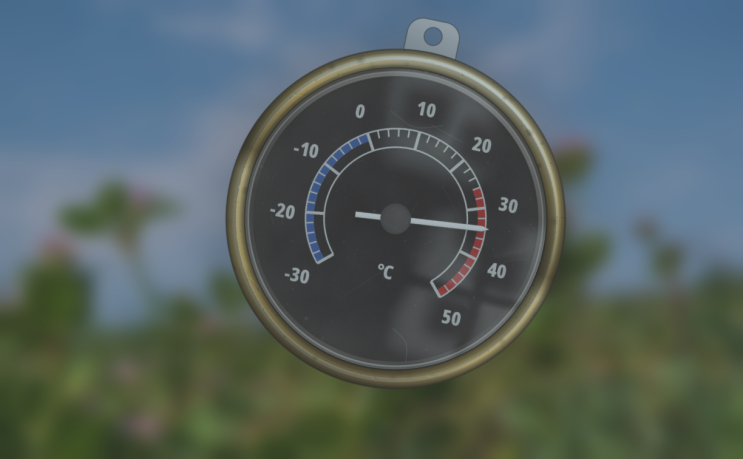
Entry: 34 °C
